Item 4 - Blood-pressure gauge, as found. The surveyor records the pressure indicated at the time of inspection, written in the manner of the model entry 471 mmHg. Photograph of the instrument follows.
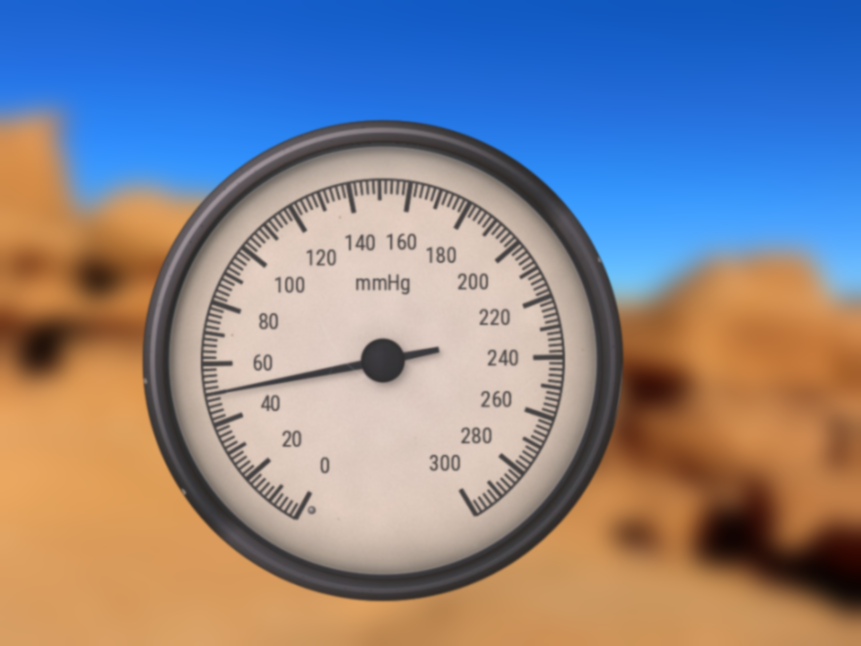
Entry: 50 mmHg
